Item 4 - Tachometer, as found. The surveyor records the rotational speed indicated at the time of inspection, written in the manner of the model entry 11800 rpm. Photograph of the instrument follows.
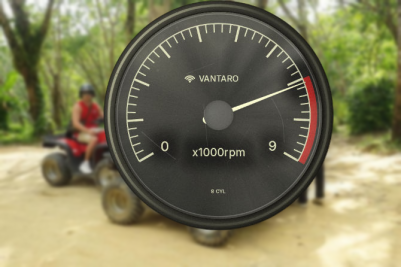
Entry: 7100 rpm
